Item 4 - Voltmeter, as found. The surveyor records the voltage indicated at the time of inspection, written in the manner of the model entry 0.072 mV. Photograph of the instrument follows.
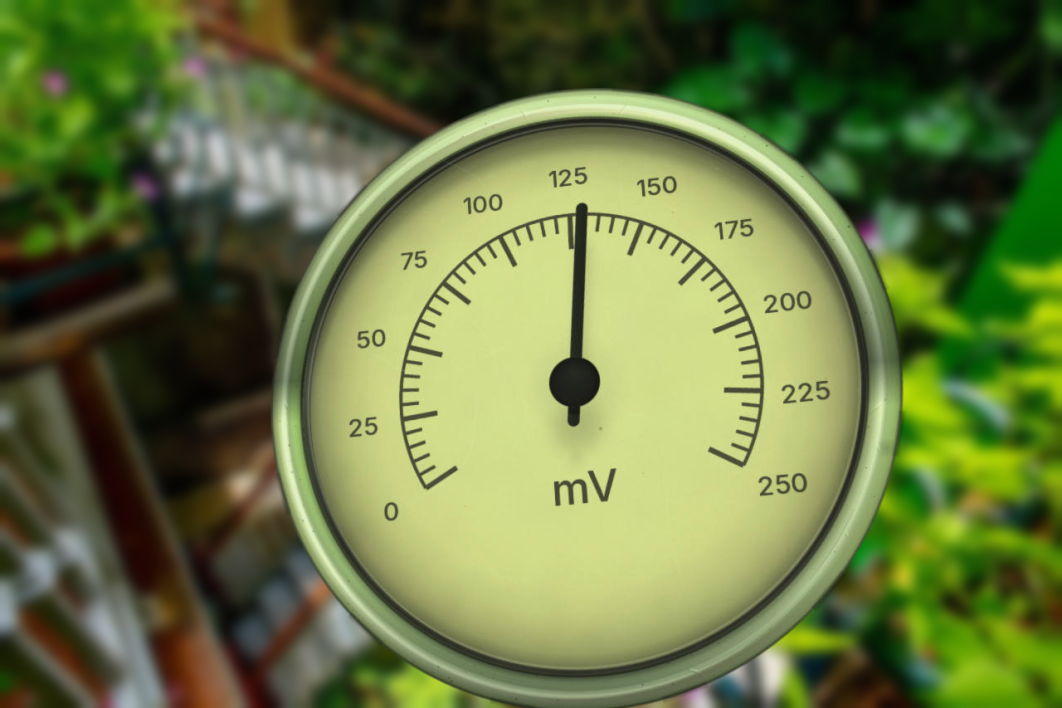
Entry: 130 mV
